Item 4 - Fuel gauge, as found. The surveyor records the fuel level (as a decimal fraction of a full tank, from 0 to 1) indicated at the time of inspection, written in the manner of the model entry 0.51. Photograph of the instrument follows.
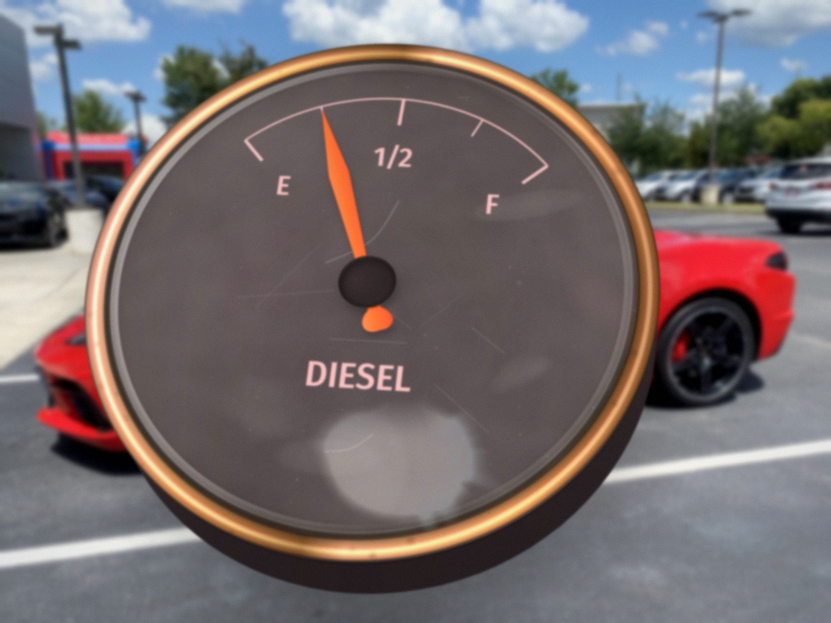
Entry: 0.25
